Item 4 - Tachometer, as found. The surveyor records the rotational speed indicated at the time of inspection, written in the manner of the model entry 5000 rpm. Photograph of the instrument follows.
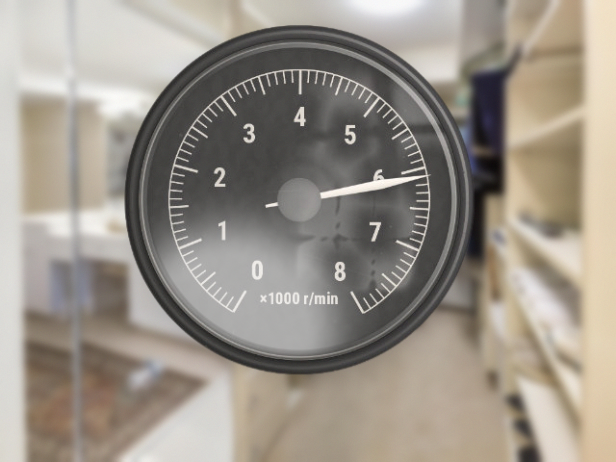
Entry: 6100 rpm
